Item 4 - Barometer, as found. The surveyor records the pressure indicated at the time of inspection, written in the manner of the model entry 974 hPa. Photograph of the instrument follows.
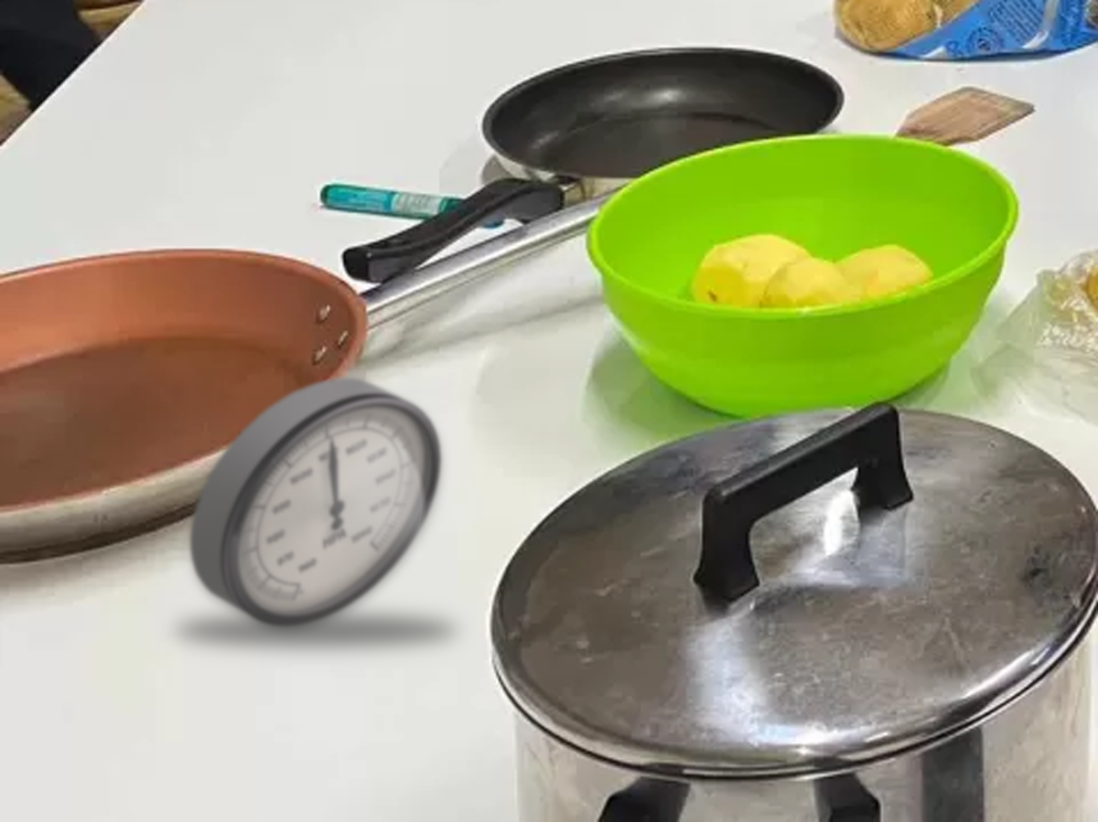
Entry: 1010 hPa
